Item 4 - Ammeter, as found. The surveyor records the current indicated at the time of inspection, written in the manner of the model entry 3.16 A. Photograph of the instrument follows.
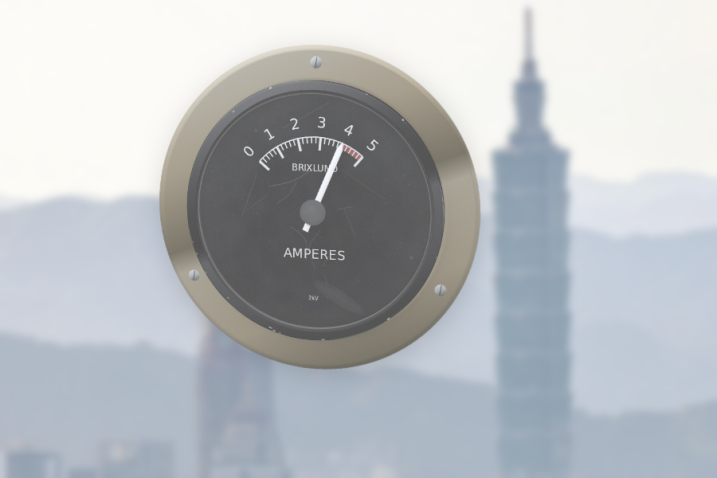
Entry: 4 A
